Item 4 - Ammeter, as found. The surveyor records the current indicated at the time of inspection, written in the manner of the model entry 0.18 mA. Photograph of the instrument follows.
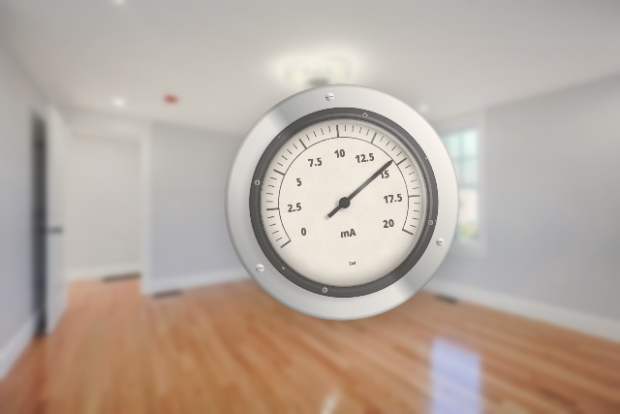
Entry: 14.5 mA
